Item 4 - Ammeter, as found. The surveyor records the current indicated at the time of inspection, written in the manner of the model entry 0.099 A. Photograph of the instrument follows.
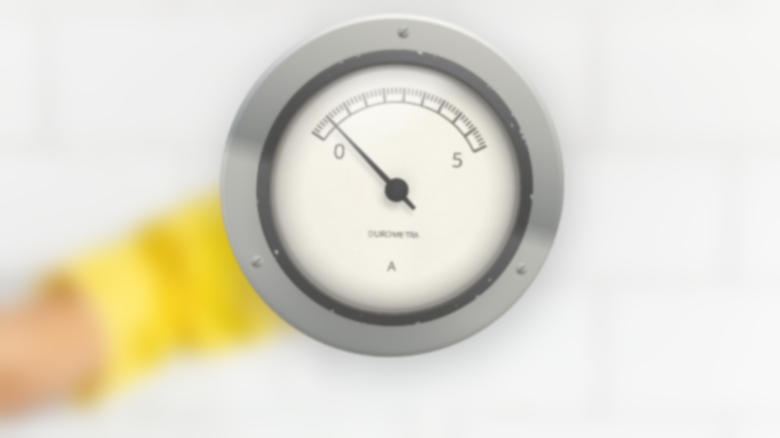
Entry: 0.5 A
